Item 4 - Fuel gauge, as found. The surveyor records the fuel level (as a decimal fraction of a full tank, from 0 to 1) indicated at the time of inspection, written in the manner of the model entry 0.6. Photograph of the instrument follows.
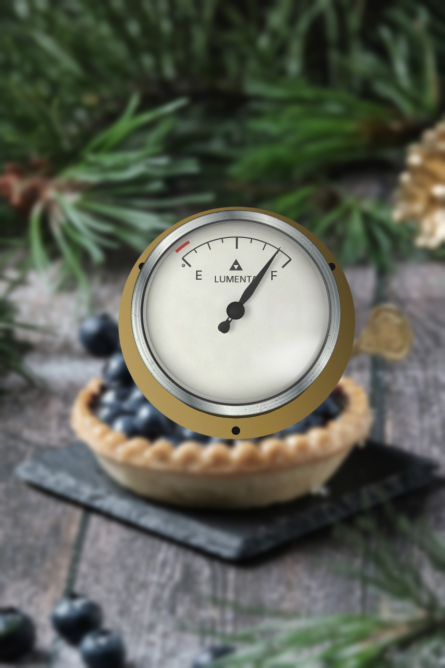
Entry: 0.875
